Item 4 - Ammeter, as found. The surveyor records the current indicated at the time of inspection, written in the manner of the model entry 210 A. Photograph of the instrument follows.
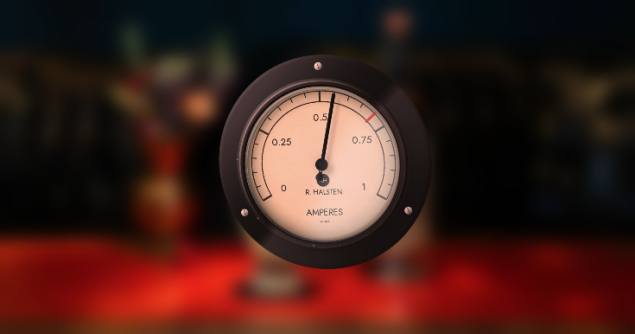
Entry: 0.55 A
